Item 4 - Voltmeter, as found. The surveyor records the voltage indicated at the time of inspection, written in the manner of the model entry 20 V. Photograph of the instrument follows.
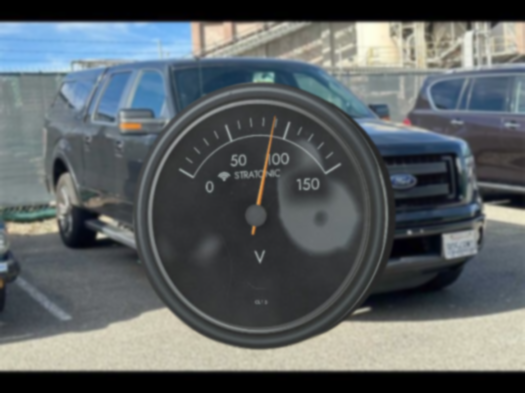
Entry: 90 V
